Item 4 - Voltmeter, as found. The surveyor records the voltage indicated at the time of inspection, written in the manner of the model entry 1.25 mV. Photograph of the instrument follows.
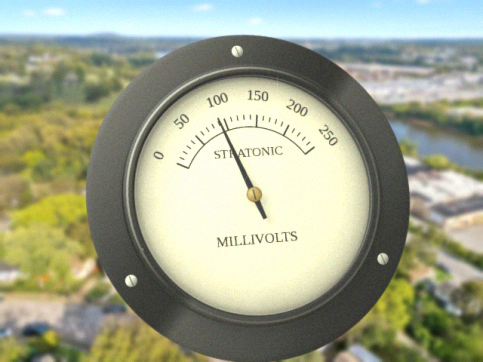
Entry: 90 mV
